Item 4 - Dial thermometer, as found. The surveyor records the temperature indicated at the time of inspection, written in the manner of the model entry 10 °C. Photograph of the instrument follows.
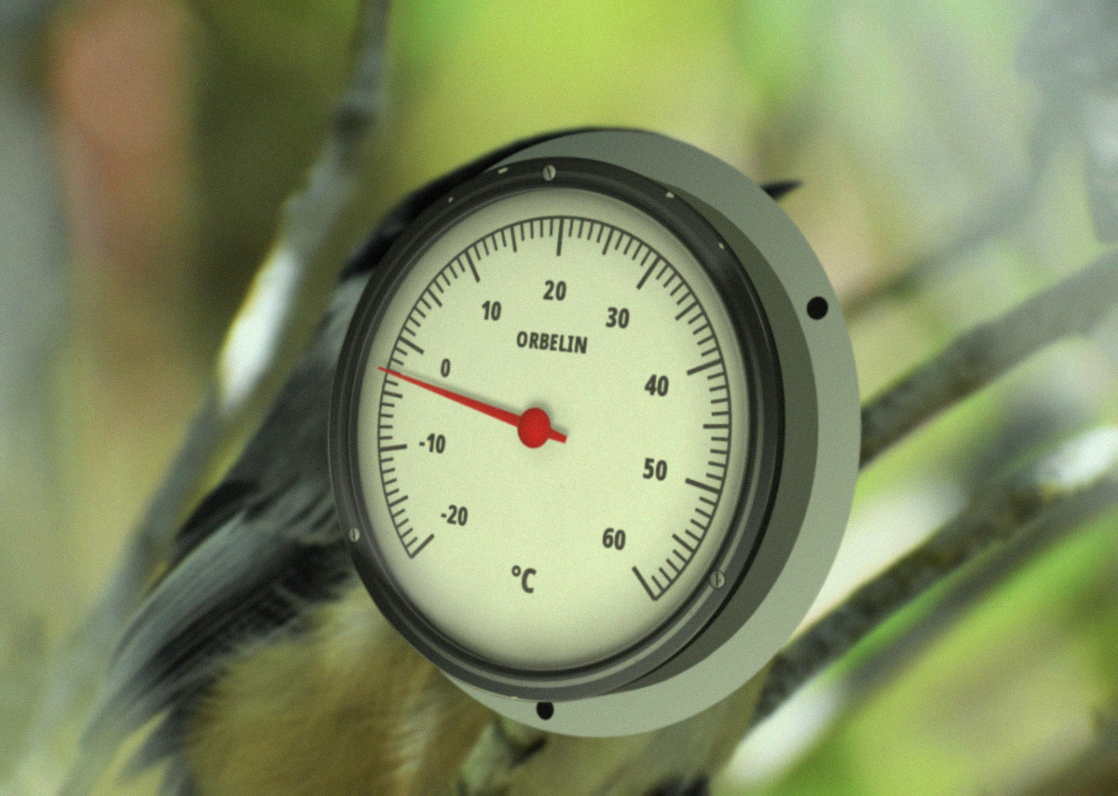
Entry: -3 °C
